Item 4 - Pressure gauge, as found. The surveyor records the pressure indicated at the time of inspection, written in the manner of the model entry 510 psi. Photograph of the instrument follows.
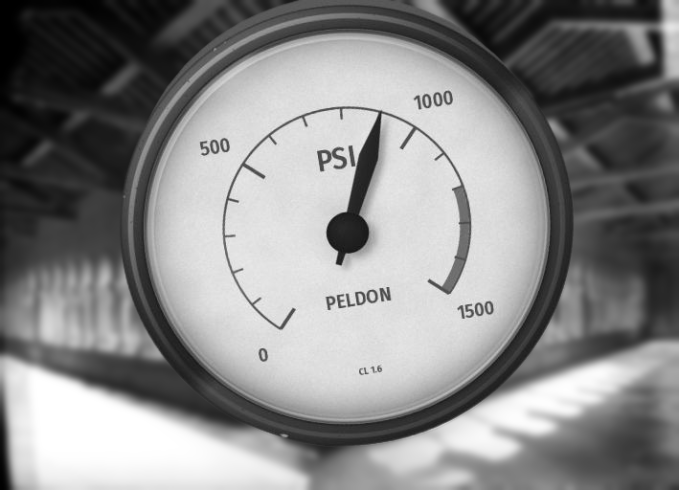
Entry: 900 psi
